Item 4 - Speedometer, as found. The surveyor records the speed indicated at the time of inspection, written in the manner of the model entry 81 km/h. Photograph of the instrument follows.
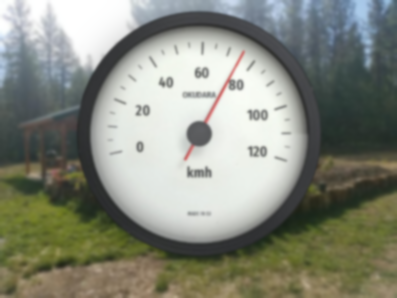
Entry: 75 km/h
